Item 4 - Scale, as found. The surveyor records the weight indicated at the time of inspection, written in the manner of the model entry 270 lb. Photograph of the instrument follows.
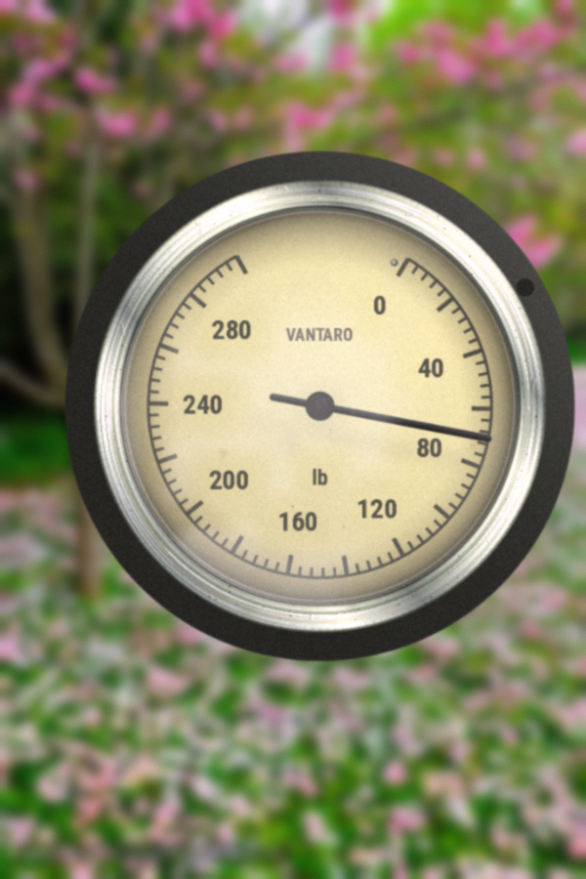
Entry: 70 lb
